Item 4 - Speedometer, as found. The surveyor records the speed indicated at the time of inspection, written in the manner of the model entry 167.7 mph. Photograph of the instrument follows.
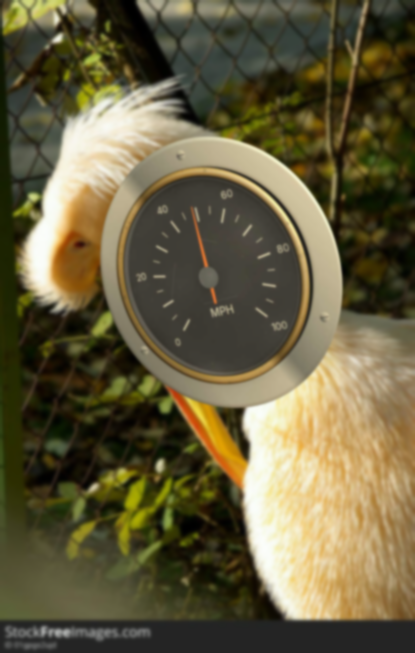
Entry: 50 mph
